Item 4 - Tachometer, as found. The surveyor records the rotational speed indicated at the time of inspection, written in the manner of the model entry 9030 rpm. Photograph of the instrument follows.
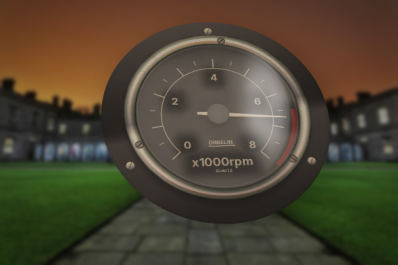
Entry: 6750 rpm
